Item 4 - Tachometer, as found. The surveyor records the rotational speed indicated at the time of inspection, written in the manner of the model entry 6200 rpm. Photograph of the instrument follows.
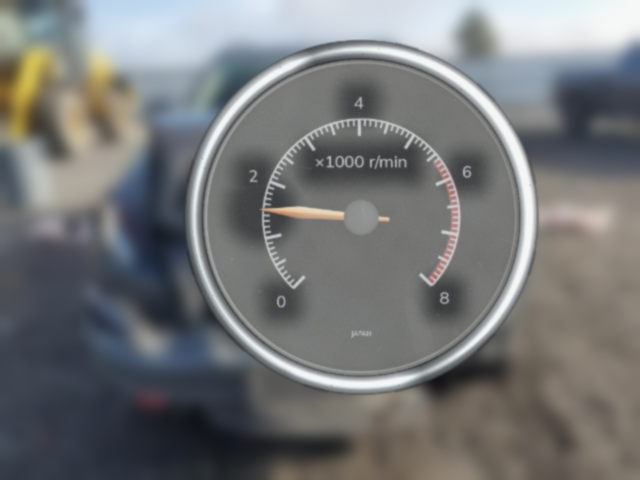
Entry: 1500 rpm
